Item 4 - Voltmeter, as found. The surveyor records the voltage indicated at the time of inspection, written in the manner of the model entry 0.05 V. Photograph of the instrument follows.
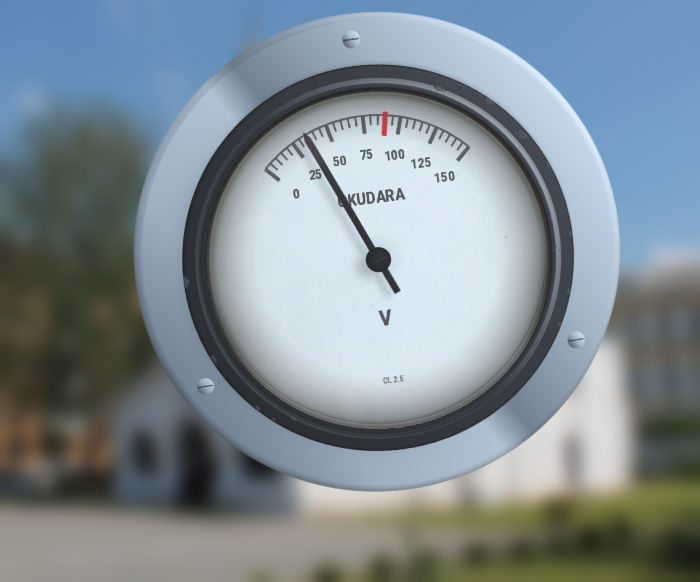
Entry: 35 V
